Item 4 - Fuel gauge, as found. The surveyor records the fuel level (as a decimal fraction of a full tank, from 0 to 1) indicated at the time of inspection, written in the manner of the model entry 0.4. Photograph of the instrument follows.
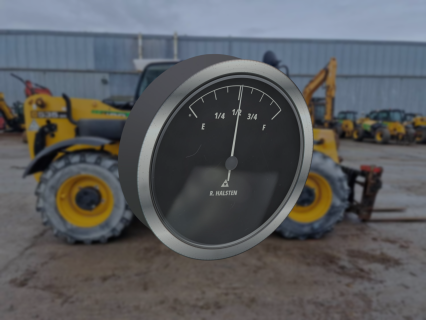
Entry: 0.5
